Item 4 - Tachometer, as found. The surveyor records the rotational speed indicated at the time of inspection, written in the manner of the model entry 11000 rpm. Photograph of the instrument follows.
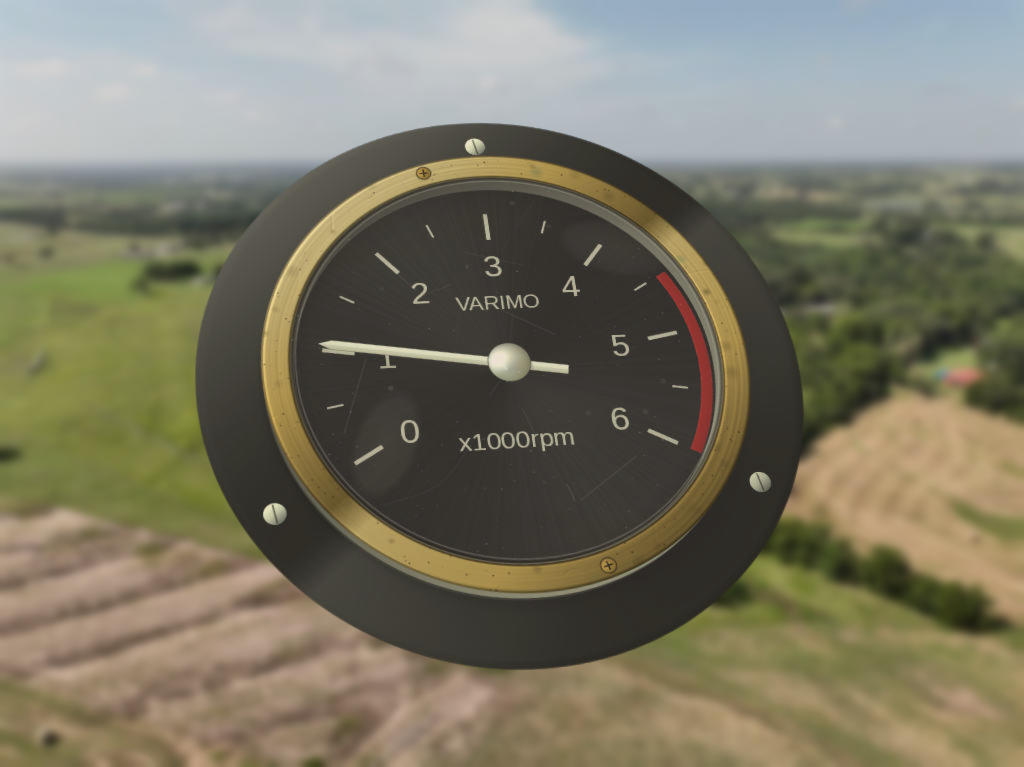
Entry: 1000 rpm
